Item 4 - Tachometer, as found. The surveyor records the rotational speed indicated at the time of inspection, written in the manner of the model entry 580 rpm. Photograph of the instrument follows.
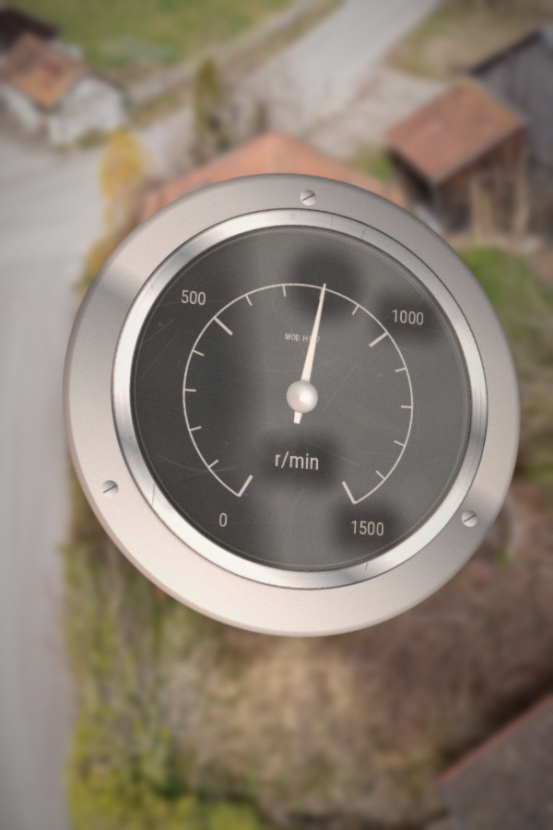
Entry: 800 rpm
